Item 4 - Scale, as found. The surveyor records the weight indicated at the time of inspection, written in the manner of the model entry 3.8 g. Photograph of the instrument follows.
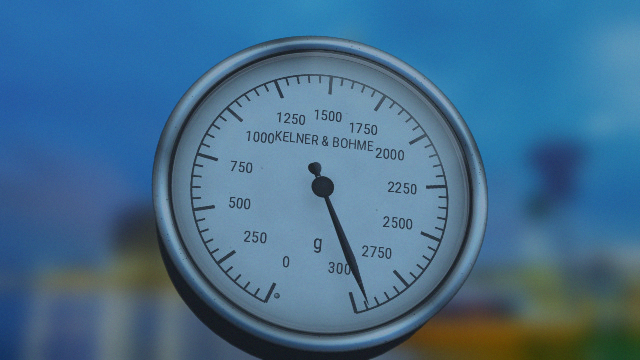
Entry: 2950 g
